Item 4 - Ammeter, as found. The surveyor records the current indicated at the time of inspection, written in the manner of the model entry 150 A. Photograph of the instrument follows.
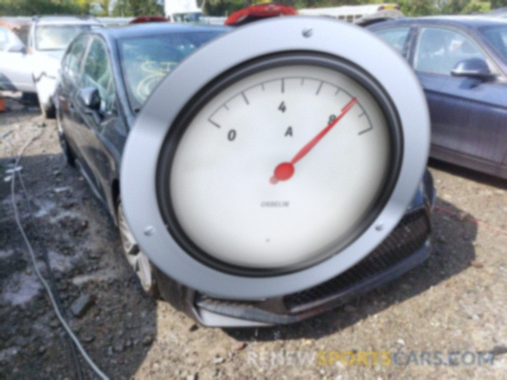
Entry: 8 A
